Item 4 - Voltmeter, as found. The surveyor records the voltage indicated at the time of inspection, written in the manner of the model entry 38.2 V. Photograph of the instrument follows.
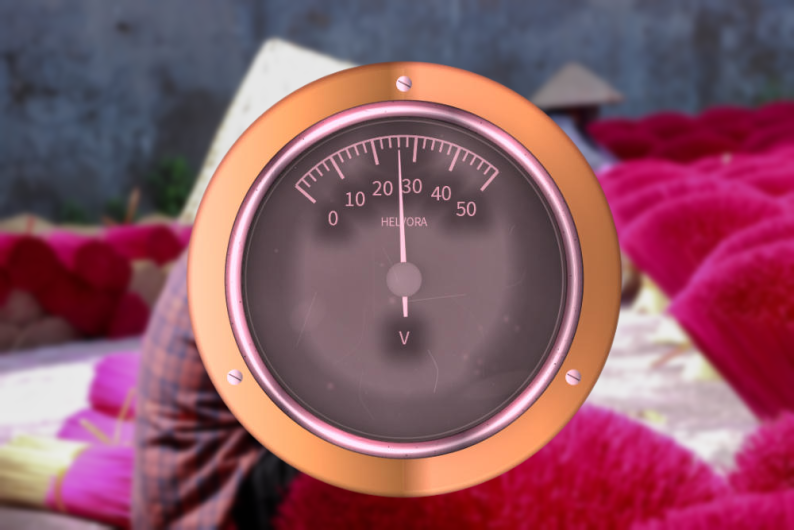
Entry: 26 V
